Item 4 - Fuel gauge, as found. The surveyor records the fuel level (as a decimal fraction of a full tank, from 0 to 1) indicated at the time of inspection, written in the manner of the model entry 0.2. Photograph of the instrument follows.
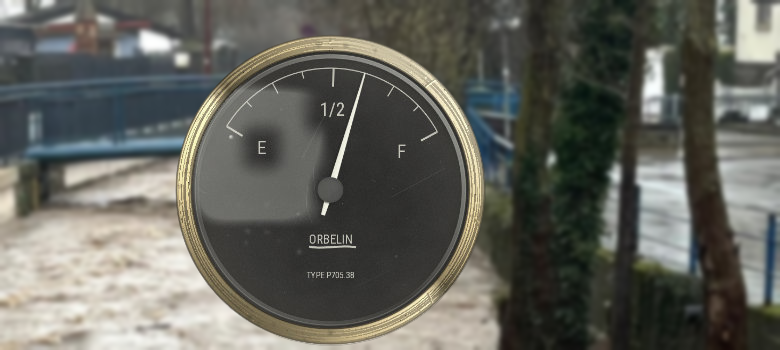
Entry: 0.625
